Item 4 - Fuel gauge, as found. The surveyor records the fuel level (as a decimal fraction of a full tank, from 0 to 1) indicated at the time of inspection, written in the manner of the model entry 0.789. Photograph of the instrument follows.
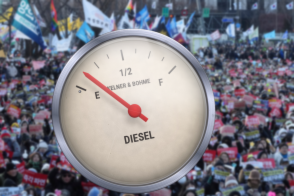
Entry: 0.125
